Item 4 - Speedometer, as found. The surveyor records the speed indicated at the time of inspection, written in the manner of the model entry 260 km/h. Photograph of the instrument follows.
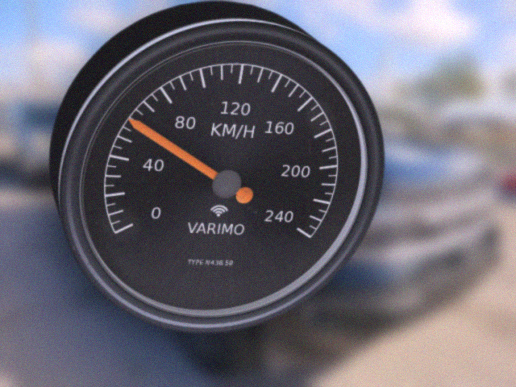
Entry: 60 km/h
